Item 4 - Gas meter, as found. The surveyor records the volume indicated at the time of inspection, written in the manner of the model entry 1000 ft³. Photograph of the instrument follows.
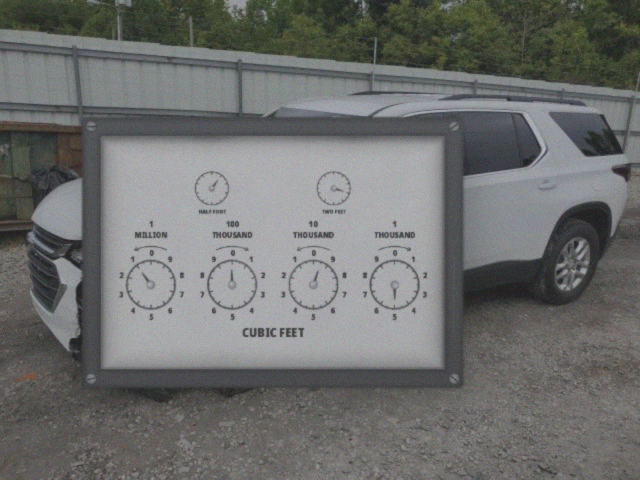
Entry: 99500 ft³
